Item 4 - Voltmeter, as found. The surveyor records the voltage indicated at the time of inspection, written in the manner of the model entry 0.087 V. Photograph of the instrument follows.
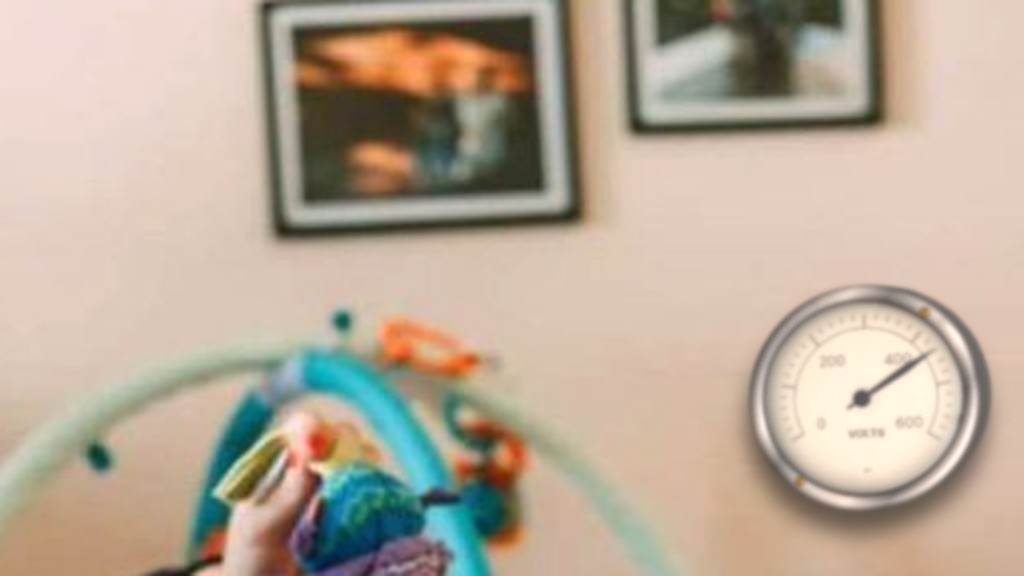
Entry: 440 V
